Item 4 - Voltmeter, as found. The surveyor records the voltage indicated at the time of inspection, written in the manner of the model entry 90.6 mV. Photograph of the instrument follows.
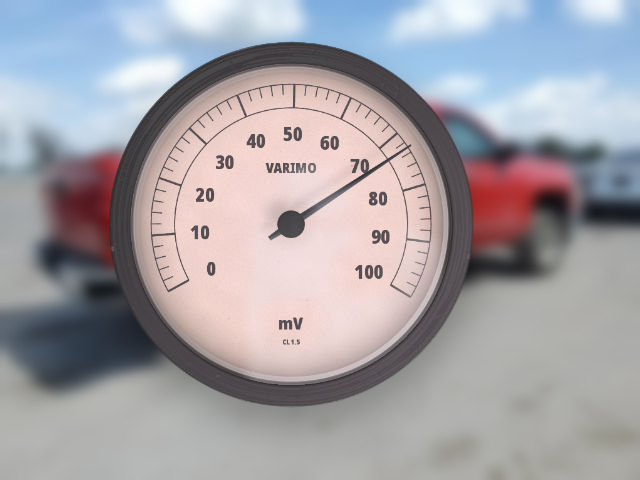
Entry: 73 mV
